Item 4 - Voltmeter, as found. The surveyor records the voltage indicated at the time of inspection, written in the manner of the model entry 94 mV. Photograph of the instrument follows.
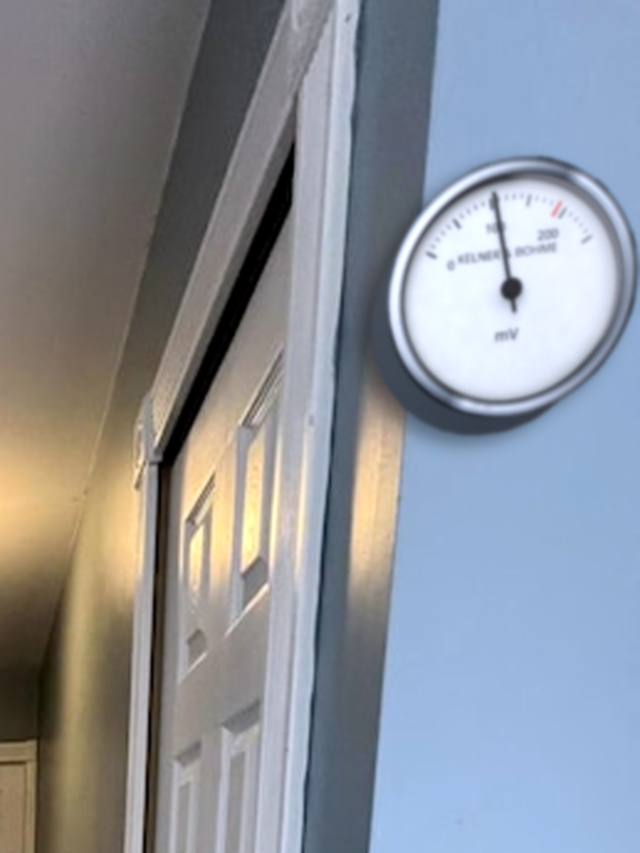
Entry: 100 mV
